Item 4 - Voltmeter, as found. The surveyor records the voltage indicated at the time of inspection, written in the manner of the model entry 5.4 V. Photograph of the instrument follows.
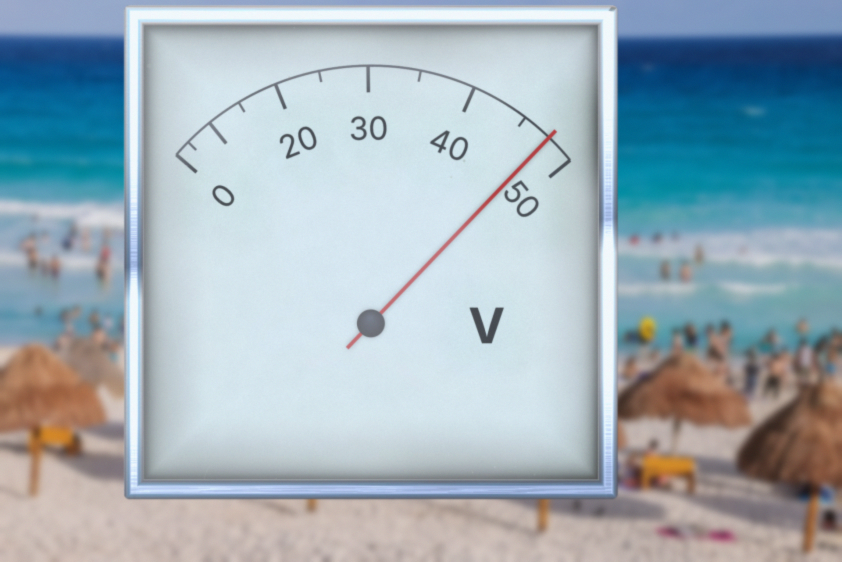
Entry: 47.5 V
